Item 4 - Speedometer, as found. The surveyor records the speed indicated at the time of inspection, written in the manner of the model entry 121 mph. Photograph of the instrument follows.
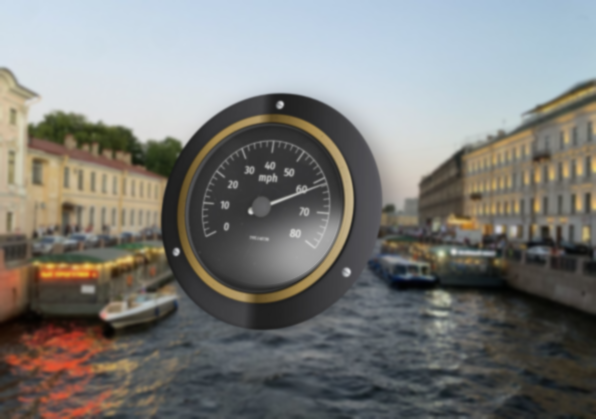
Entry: 62 mph
